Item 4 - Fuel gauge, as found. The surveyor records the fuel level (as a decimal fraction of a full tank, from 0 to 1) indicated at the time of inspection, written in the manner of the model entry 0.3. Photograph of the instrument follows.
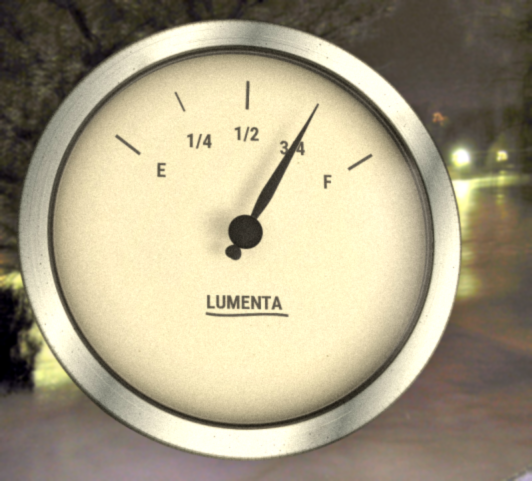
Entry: 0.75
